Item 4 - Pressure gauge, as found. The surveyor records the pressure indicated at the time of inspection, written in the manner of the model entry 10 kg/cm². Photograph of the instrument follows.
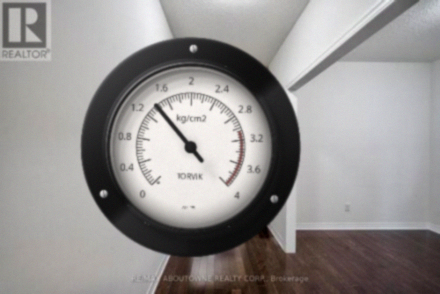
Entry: 1.4 kg/cm²
